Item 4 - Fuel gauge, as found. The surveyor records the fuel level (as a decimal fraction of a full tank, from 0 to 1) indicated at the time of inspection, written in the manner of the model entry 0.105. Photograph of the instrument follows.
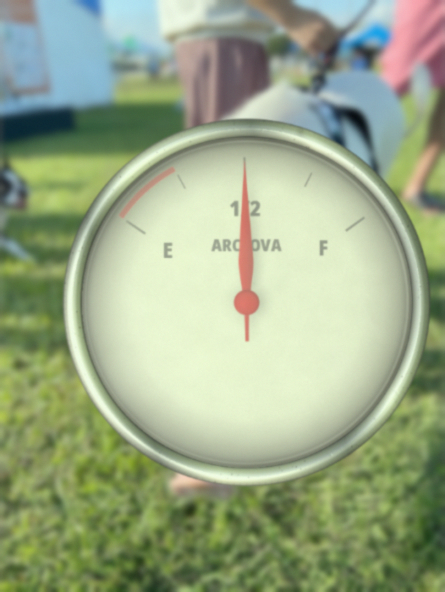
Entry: 0.5
